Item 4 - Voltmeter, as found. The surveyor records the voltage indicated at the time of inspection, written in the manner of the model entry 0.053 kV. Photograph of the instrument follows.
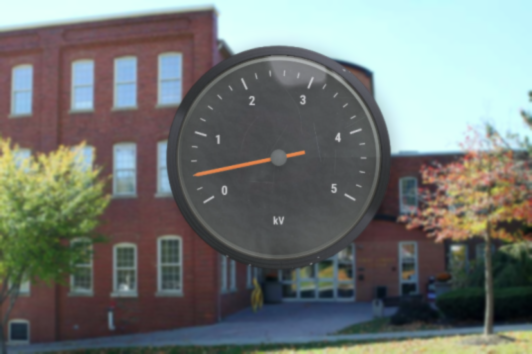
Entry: 0.4 kV
